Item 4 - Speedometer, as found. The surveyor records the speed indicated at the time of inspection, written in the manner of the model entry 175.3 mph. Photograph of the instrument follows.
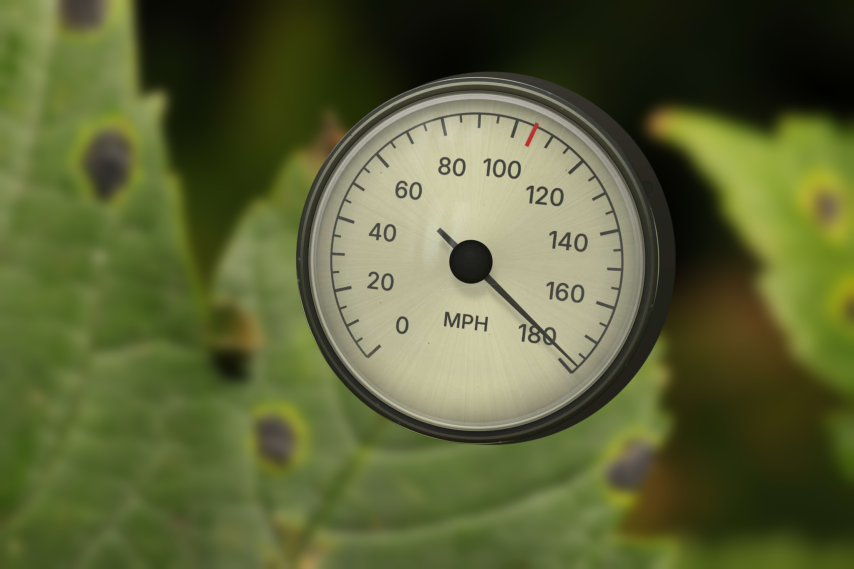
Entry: 177.5 mph
